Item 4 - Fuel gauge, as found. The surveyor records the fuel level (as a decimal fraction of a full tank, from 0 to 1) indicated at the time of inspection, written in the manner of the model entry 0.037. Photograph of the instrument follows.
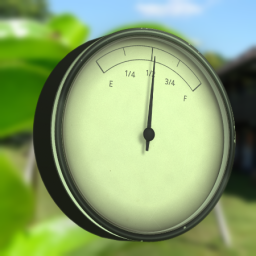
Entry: 0.5
